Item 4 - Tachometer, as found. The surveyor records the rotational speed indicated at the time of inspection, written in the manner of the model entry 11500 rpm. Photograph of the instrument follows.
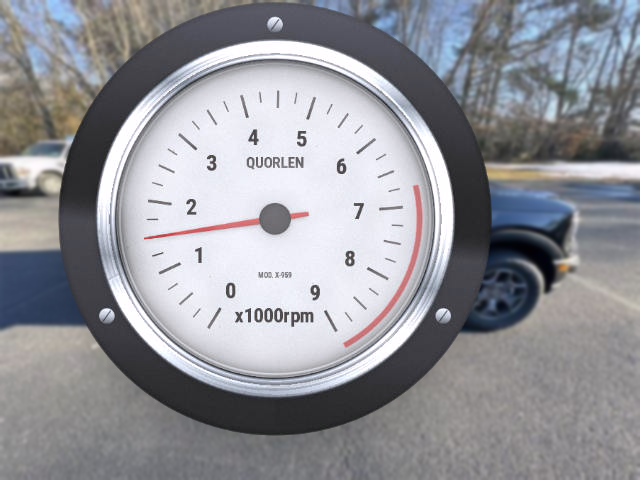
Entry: 1500 rpm
